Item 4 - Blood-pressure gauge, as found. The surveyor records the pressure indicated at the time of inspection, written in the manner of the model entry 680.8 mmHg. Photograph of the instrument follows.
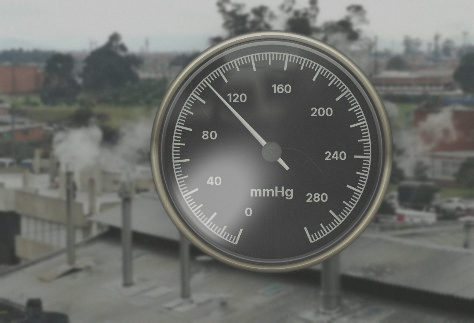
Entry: 110 mmHg
